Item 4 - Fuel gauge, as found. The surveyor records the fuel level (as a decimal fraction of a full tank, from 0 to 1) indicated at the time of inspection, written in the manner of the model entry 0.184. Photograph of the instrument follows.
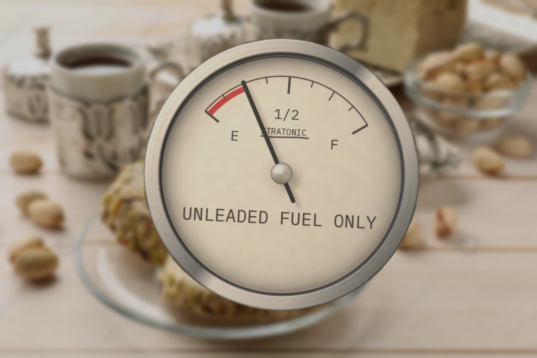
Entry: 0.25
